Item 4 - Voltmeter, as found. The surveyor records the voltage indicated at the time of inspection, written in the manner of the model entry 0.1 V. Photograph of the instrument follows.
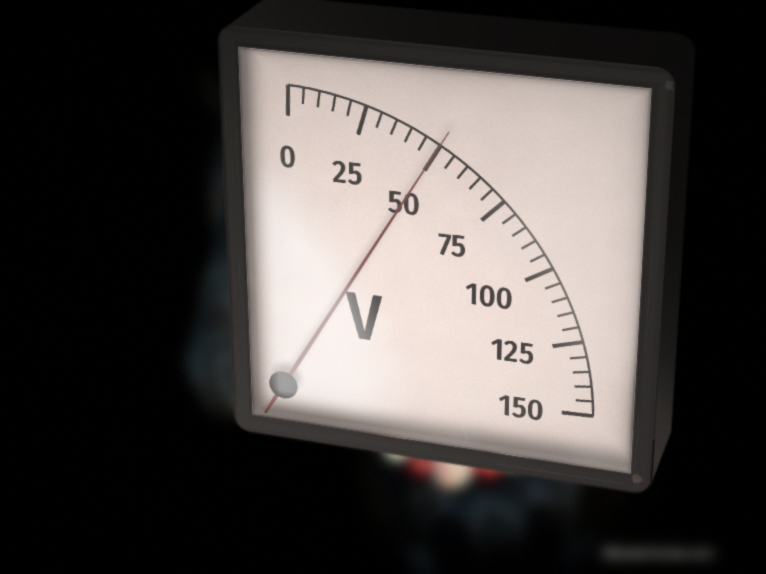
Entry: 50 V
